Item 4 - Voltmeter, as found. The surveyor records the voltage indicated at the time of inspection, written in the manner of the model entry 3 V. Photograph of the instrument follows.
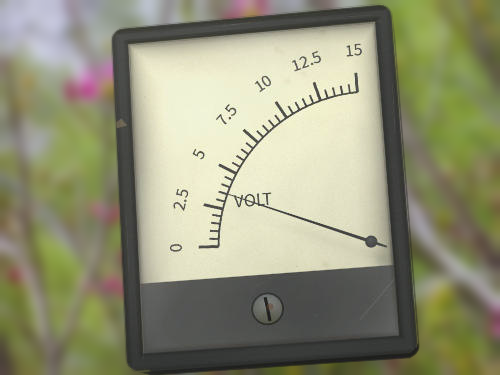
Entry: 3.5 V
